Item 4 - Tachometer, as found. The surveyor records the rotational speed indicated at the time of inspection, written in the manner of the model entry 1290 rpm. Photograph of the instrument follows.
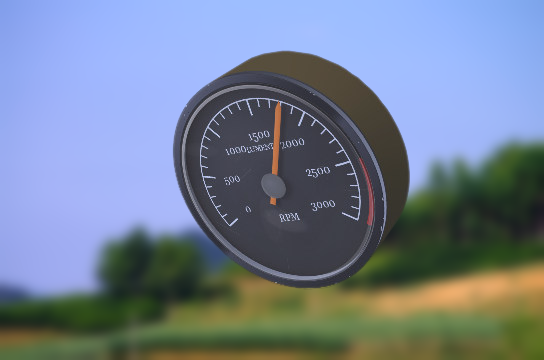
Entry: 1800 rpm
